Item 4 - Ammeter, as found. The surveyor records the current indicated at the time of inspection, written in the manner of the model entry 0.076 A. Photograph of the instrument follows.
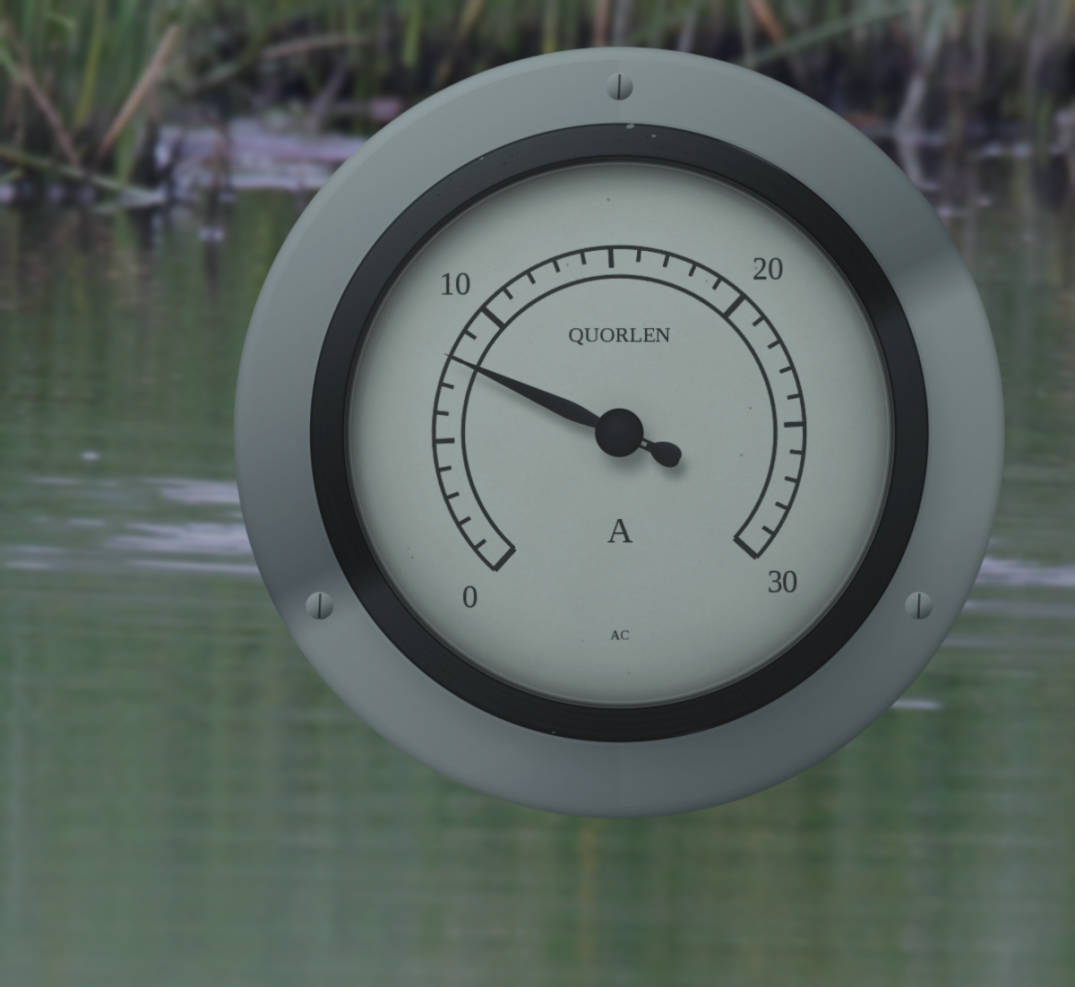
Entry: 8 A
